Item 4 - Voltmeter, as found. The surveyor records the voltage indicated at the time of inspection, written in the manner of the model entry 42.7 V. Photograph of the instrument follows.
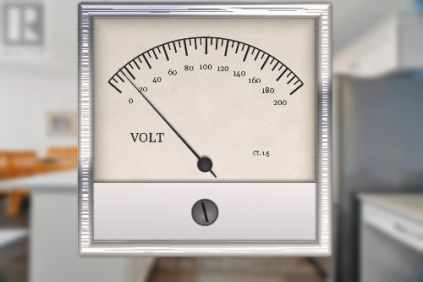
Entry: 15 V
